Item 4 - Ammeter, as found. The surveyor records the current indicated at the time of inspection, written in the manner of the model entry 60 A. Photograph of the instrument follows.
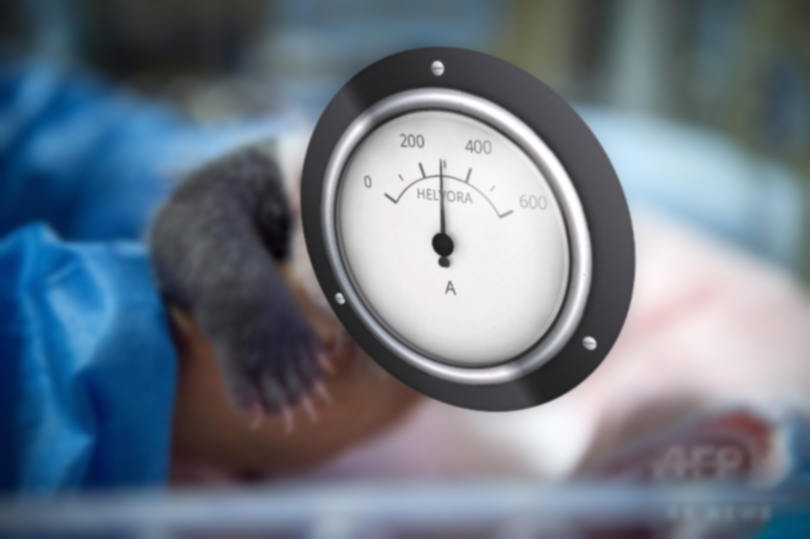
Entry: 300 A
